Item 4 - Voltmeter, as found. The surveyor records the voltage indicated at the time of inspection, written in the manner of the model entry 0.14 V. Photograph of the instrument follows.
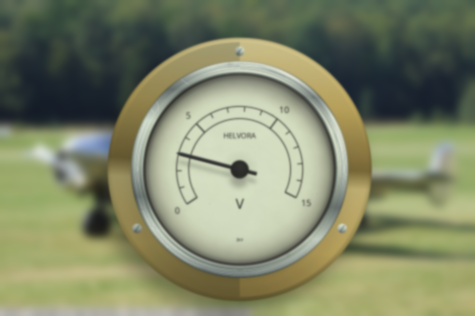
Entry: 3 V
